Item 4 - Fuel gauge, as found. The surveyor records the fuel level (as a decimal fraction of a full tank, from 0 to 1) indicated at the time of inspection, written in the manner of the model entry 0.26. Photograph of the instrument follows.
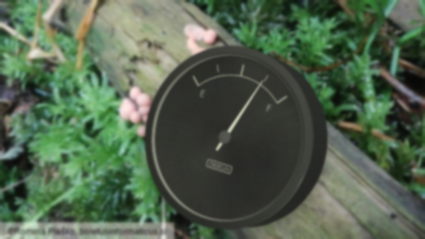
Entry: 0.75
